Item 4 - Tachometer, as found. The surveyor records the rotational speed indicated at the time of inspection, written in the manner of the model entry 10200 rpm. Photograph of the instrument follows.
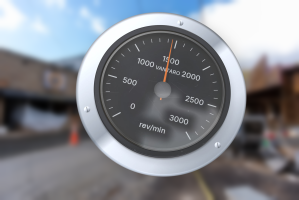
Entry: 1450 rpm
